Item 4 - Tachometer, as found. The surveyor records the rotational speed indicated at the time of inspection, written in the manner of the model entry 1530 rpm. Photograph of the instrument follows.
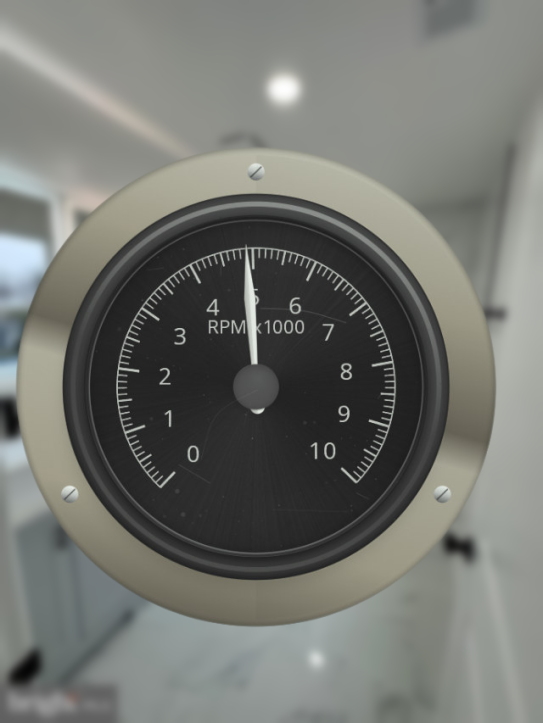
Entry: 4900 rpm
